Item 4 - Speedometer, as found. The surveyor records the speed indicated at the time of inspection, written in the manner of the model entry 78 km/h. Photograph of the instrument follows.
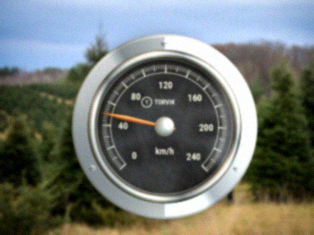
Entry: 50 km/h
